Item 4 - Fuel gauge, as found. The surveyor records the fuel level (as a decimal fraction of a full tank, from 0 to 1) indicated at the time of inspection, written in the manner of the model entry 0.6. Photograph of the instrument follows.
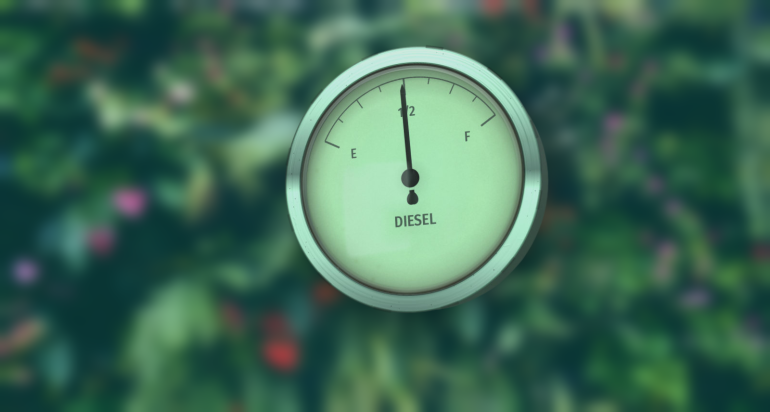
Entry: 0.5
